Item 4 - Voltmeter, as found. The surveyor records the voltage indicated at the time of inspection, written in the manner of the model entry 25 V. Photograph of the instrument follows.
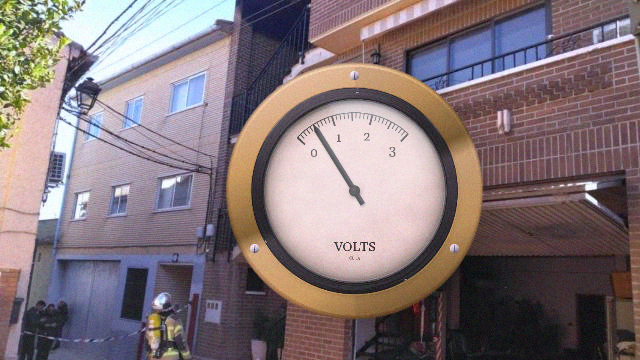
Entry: 0.5 V
